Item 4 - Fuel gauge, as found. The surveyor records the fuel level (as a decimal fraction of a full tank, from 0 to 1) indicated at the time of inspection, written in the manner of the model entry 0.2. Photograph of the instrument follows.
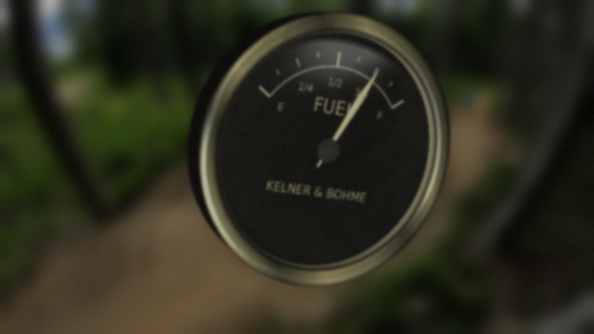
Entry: 0.75
